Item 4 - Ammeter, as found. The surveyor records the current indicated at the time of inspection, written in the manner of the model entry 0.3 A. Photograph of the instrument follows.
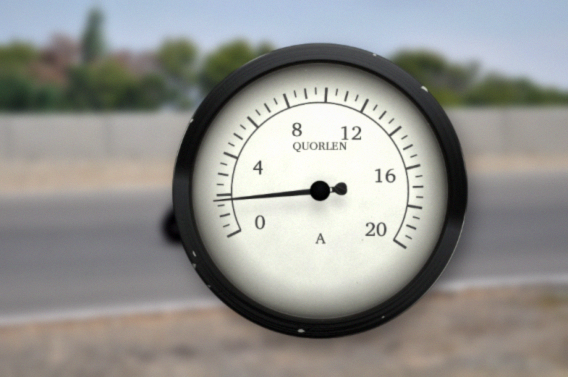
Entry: 1.75 A
